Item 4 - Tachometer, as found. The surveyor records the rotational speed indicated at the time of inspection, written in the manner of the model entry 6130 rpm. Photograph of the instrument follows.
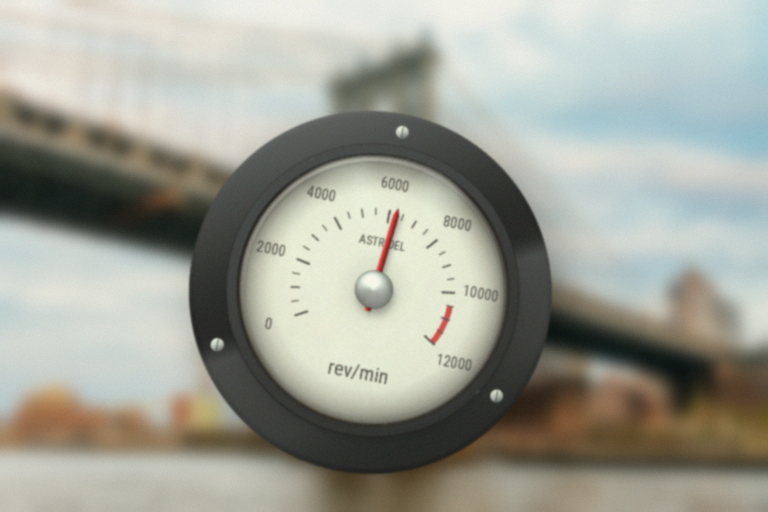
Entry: 6250 rpm
